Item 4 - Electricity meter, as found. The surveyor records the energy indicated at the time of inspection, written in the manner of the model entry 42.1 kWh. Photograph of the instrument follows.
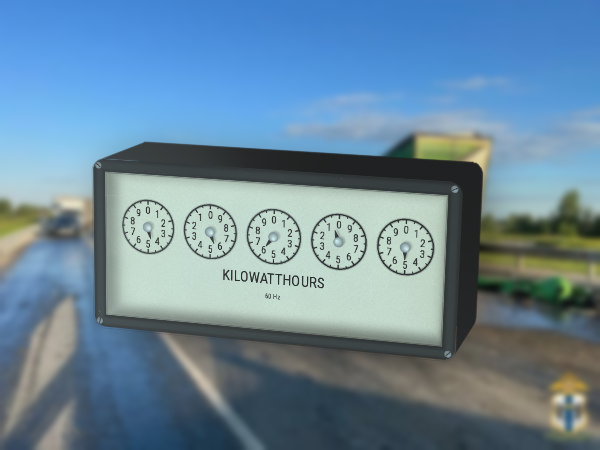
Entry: 45605 kWh
